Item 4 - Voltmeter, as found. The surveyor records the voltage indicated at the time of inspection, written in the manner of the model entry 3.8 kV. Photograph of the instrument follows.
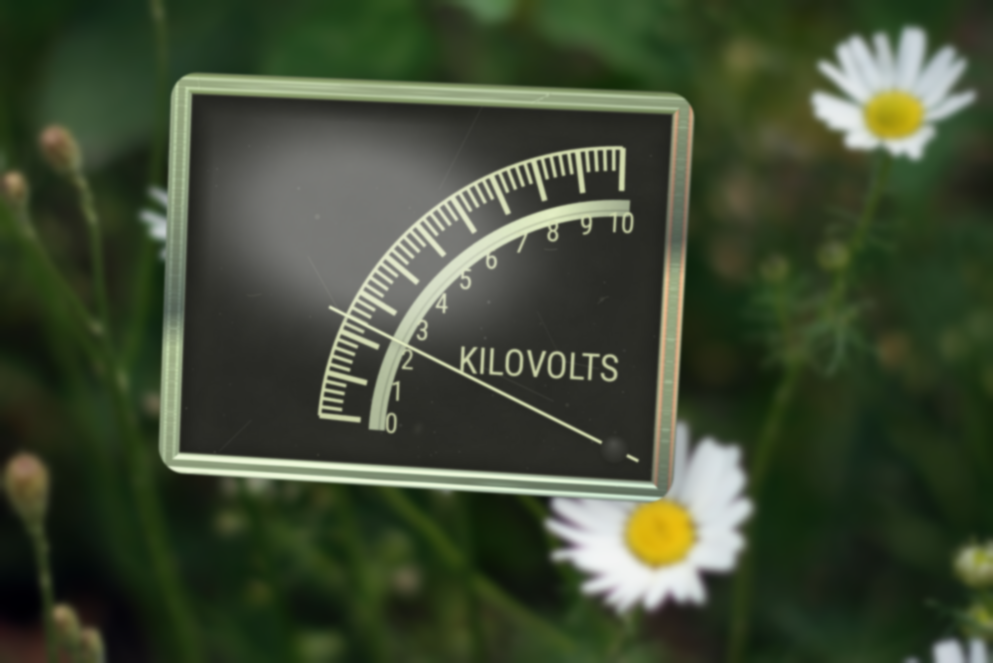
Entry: 2.4 kV
